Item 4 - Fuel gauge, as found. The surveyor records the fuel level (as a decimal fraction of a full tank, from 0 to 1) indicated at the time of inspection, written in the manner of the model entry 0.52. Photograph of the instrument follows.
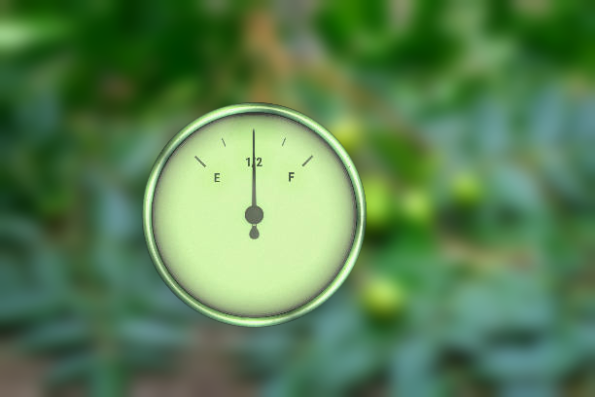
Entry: 0.5
